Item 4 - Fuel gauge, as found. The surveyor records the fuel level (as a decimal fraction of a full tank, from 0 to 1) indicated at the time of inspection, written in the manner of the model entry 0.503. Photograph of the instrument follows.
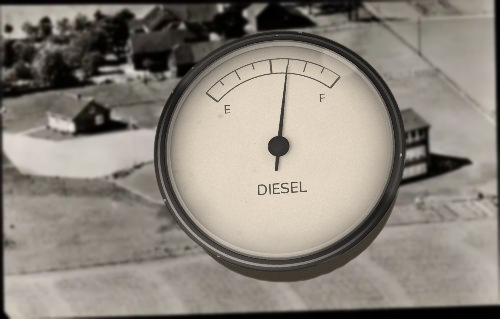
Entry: 0.625
